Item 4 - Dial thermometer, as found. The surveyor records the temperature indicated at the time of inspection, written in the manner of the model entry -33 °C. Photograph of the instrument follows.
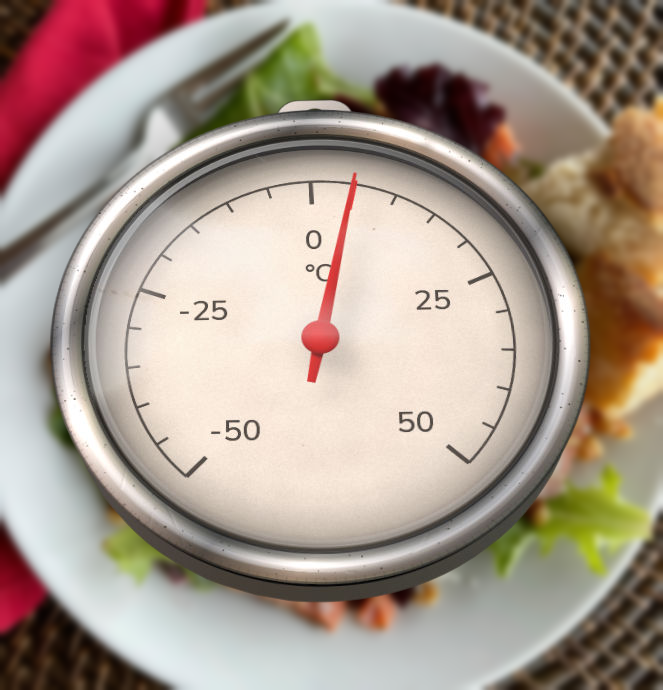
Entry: 5 °C
